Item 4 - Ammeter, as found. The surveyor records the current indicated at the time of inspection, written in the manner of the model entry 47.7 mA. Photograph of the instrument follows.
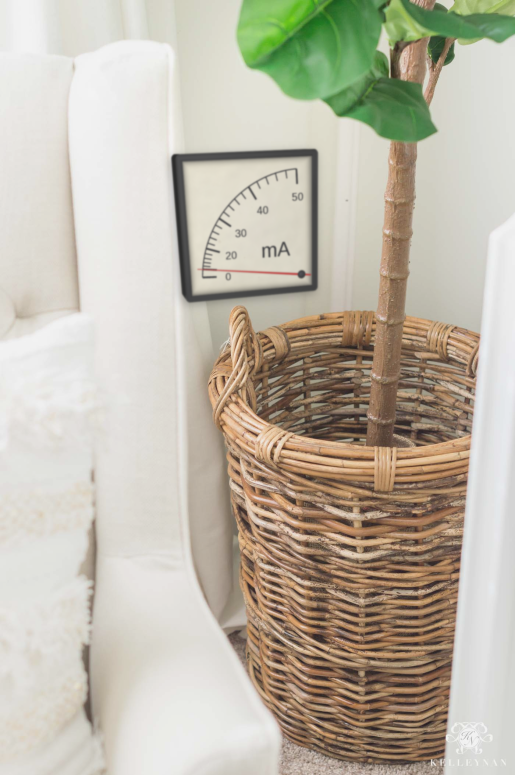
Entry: 10 mA
